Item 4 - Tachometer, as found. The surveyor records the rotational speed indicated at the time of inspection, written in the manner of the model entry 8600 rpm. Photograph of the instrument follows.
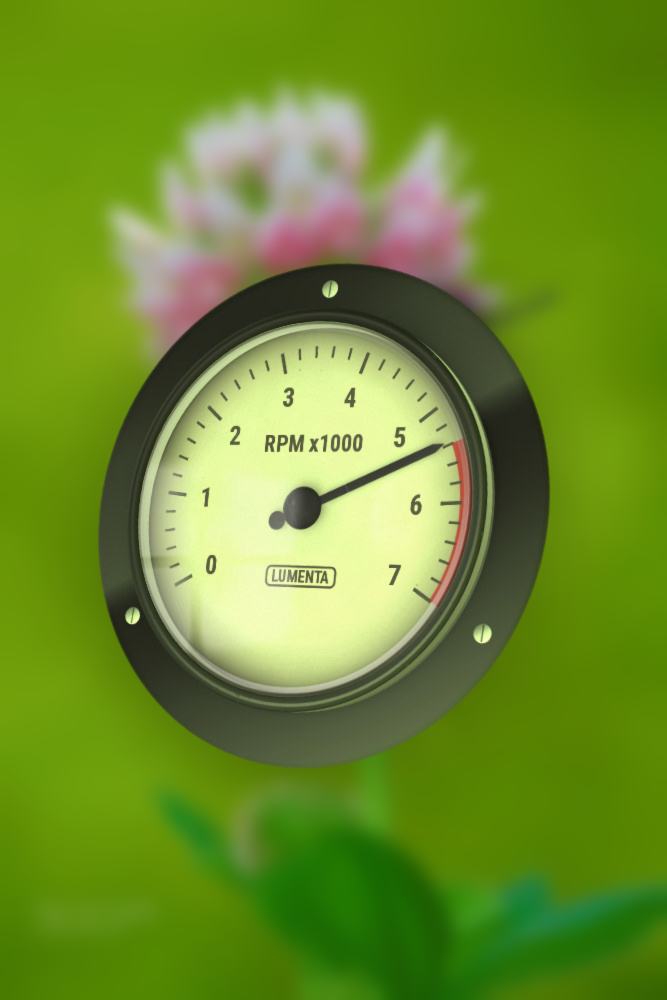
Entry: 5400 rpm
